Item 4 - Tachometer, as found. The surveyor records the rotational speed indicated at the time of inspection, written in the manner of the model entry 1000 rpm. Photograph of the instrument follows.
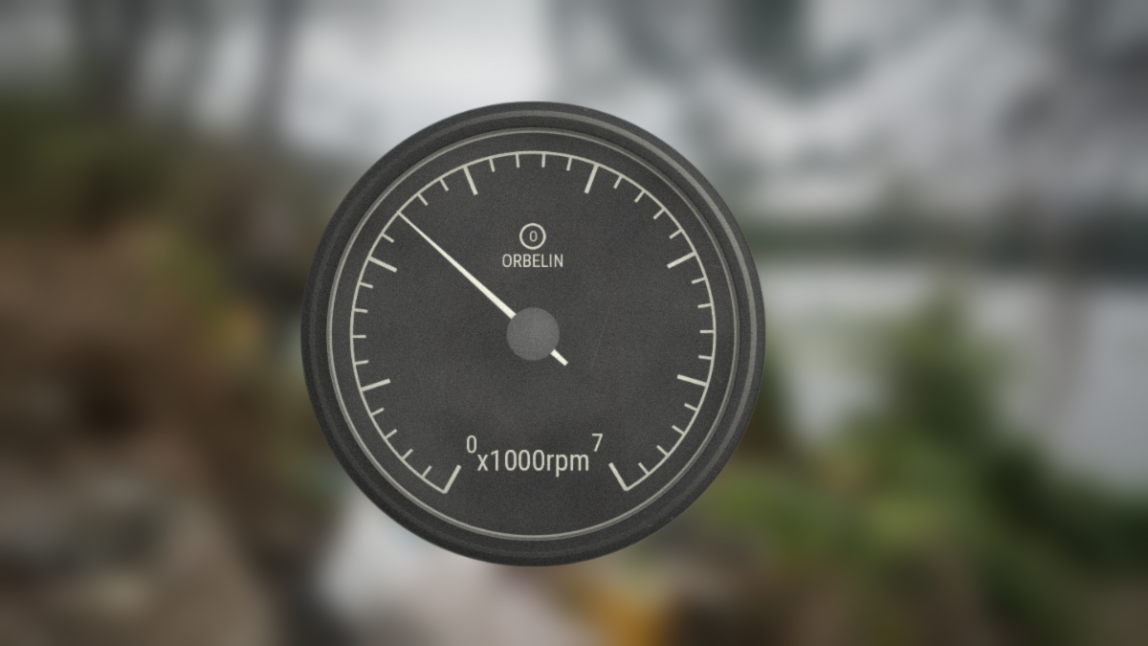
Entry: 2400 rpm
